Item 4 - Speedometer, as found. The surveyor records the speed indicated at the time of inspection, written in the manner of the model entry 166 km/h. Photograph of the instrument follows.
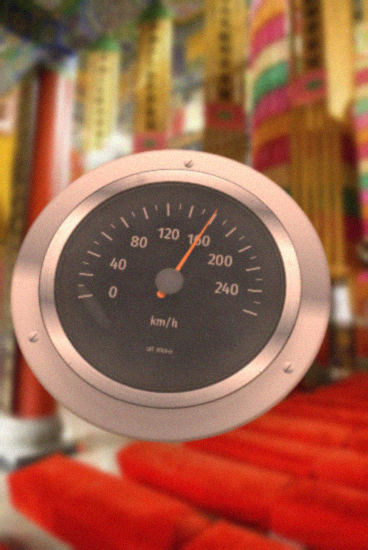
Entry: 160 km/h
